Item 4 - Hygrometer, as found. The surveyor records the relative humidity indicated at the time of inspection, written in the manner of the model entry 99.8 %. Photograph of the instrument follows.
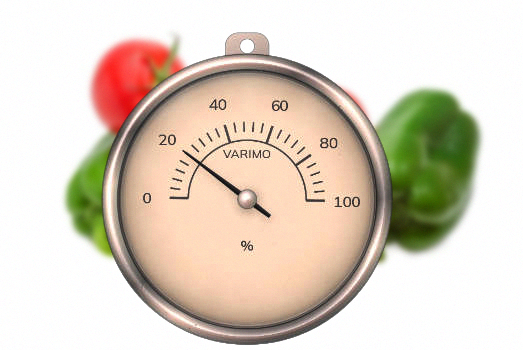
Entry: 20 %
